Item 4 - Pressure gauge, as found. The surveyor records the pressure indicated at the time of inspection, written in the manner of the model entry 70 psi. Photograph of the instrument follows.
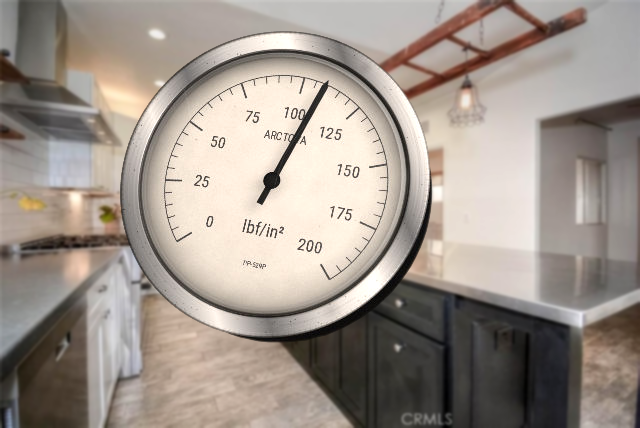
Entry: 110 psi
